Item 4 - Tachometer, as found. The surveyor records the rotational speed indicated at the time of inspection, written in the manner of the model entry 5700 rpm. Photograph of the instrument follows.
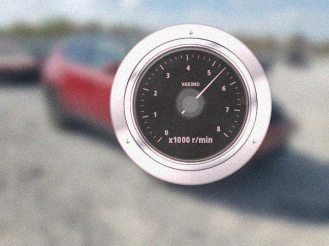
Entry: 5400 rpm
